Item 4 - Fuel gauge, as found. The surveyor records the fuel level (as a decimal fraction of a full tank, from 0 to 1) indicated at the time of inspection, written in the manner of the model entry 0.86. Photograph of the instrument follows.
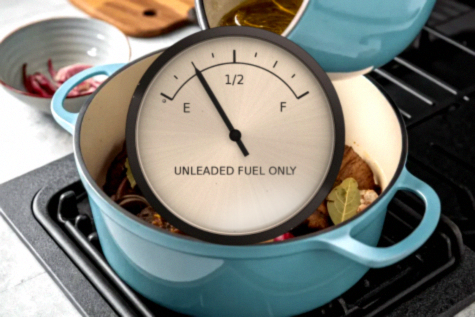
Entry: 0.25
